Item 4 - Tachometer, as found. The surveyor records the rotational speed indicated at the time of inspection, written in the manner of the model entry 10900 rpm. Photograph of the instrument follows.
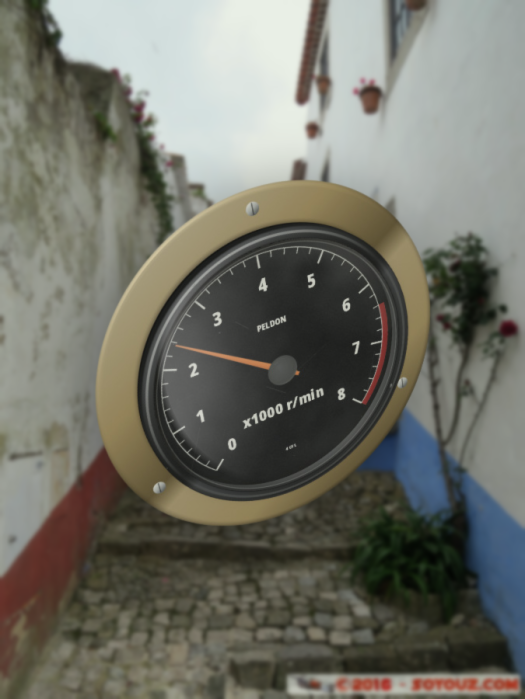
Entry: 2400 rpm
